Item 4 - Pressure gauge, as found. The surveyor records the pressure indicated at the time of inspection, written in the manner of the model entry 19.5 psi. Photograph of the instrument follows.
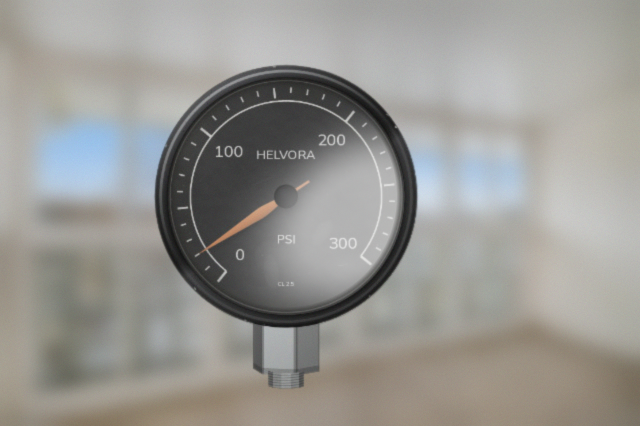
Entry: 20 psi
